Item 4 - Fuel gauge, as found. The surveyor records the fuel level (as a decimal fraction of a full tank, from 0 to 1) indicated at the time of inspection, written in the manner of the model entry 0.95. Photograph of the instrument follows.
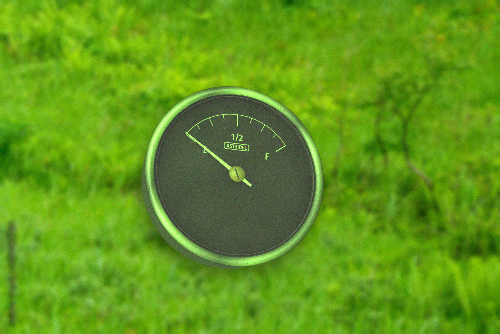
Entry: 0
